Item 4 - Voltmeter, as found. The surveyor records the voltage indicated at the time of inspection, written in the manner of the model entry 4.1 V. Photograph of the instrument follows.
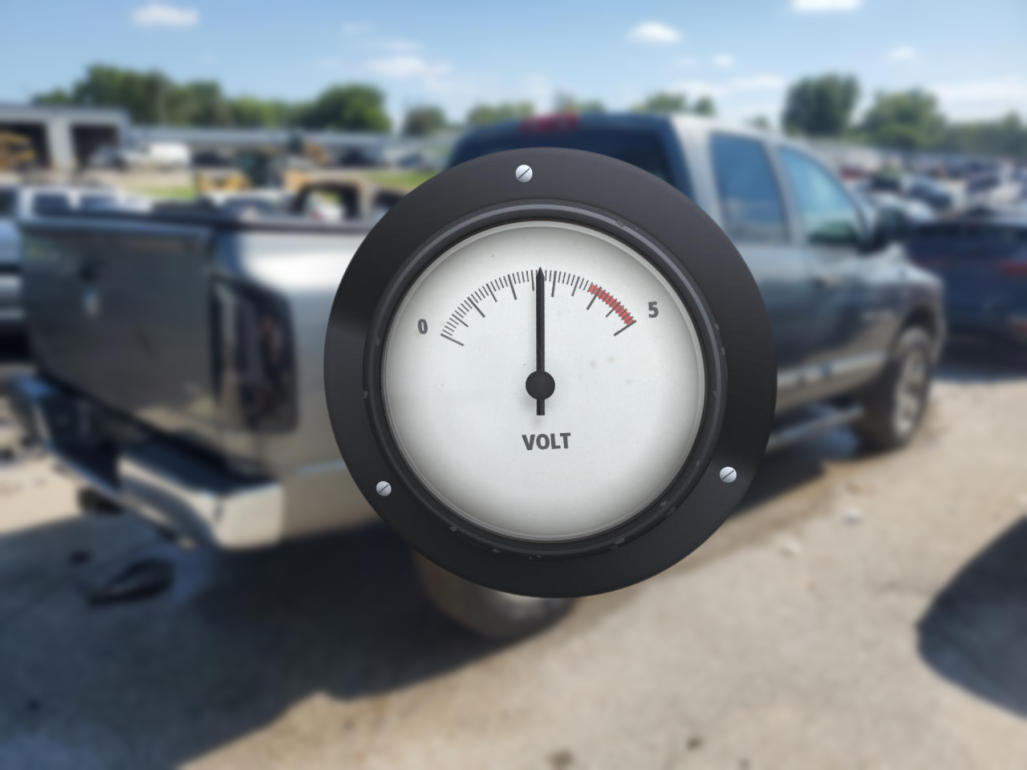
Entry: 2.7 V
